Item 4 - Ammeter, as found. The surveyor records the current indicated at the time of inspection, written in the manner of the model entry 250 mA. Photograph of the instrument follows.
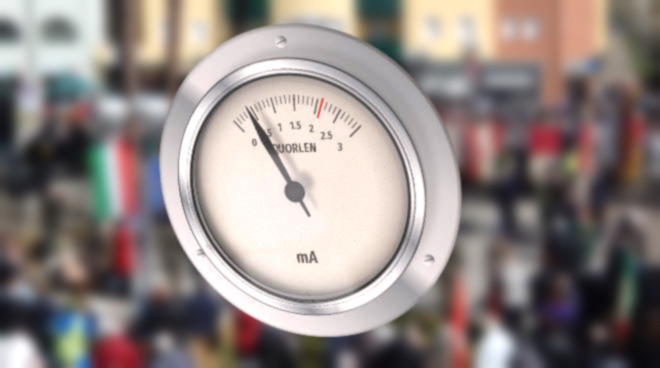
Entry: 0.5 mA
